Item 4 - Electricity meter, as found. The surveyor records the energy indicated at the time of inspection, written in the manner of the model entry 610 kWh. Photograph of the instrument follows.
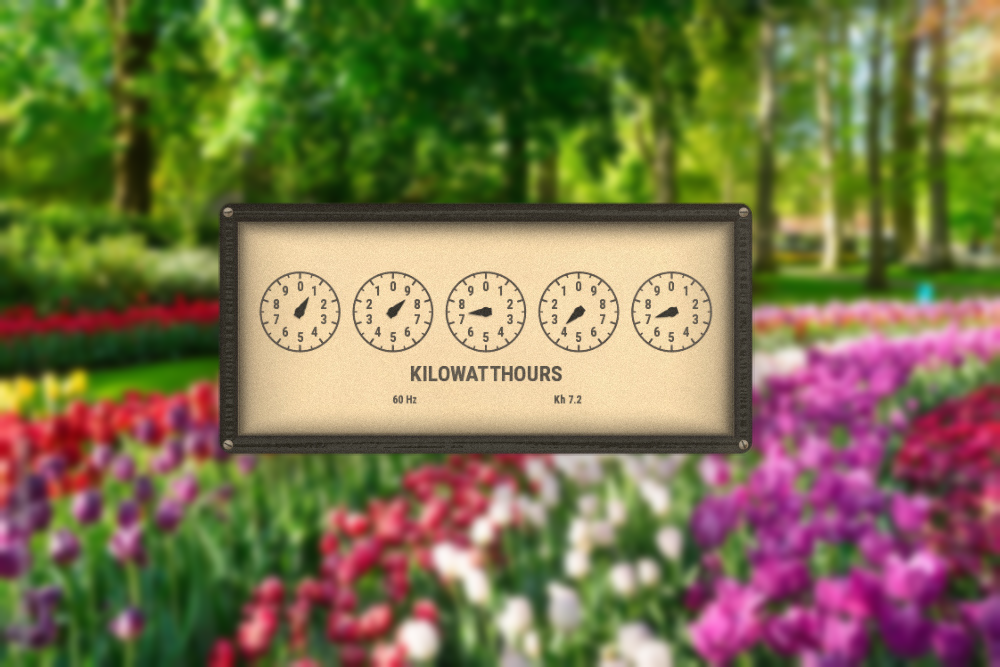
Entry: 8737 kWh
